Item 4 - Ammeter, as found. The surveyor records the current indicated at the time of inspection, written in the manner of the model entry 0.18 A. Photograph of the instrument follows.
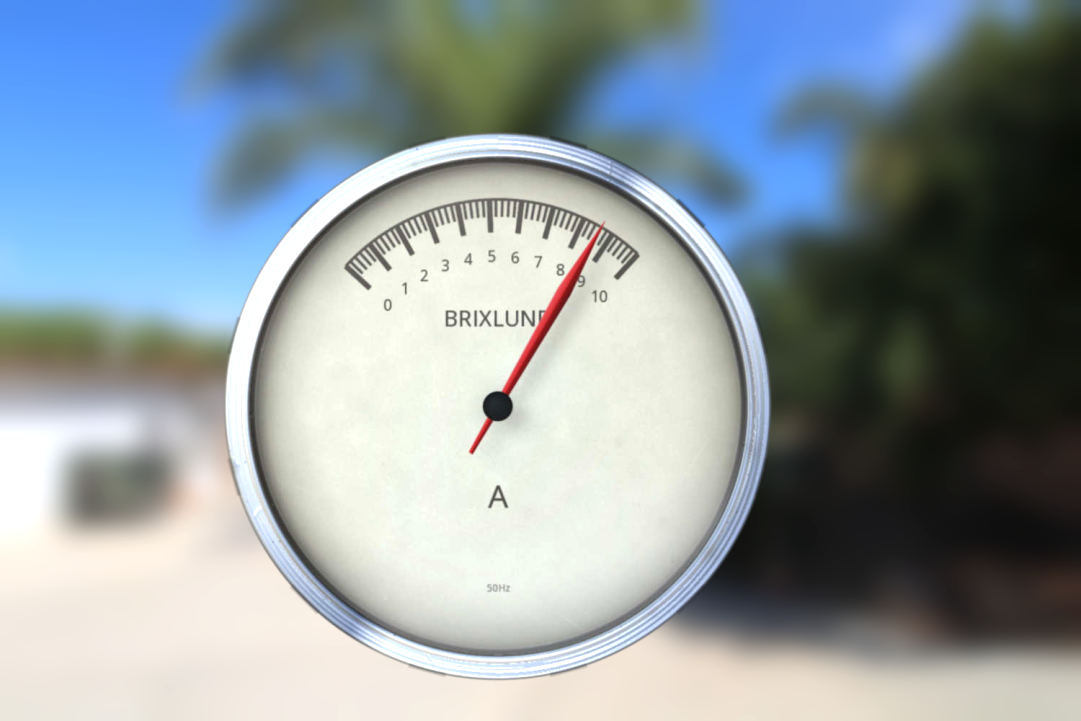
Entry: 8.6 A
